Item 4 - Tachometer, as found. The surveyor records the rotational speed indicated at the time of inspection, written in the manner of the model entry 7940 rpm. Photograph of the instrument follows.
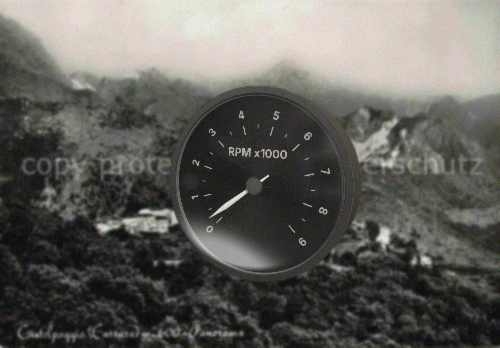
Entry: 250 rpm
